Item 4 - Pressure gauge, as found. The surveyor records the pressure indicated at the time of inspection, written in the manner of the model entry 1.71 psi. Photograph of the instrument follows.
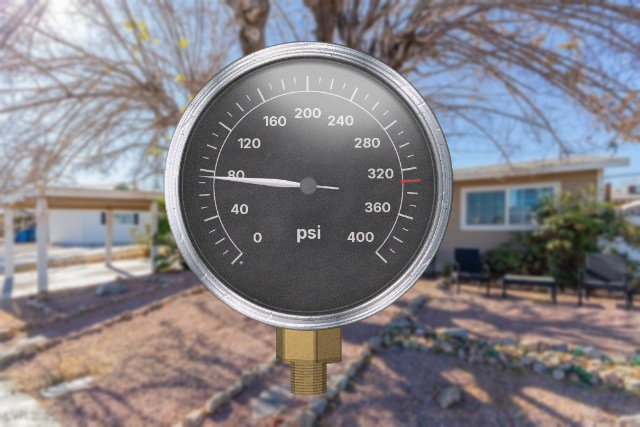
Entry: 75 psi
